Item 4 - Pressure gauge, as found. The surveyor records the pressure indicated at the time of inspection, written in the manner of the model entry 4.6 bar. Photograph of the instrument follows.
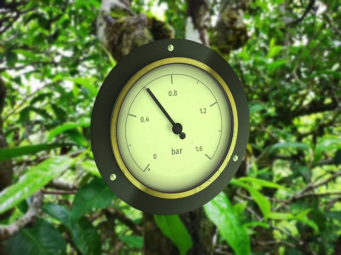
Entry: 0.6 bar
